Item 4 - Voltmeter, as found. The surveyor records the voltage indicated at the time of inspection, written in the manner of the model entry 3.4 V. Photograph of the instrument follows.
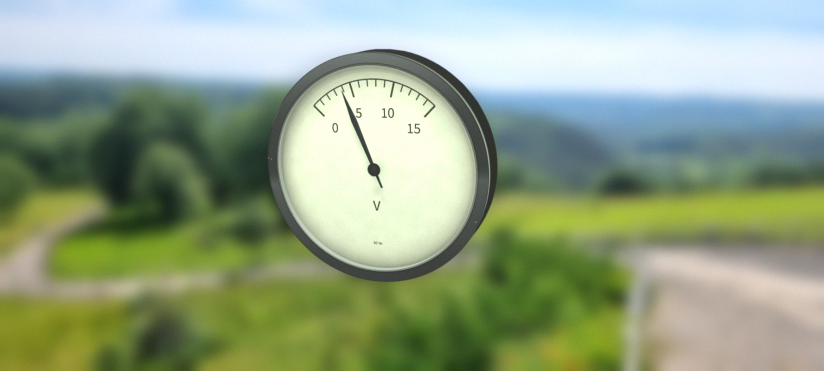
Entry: 4 V
